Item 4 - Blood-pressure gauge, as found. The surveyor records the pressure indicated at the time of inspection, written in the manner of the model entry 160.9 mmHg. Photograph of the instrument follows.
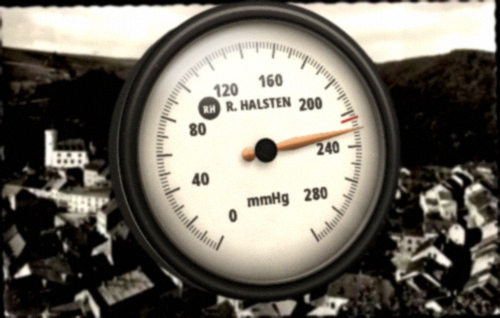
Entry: 230 mmHg
